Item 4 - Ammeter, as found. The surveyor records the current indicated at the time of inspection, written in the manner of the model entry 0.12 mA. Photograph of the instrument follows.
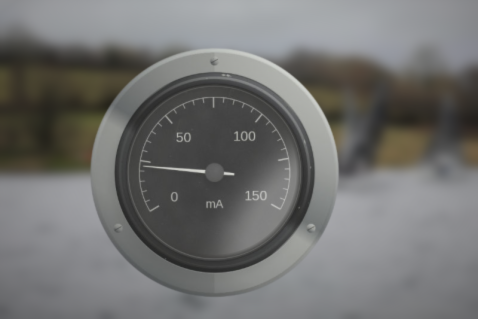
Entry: 22.5 mA
